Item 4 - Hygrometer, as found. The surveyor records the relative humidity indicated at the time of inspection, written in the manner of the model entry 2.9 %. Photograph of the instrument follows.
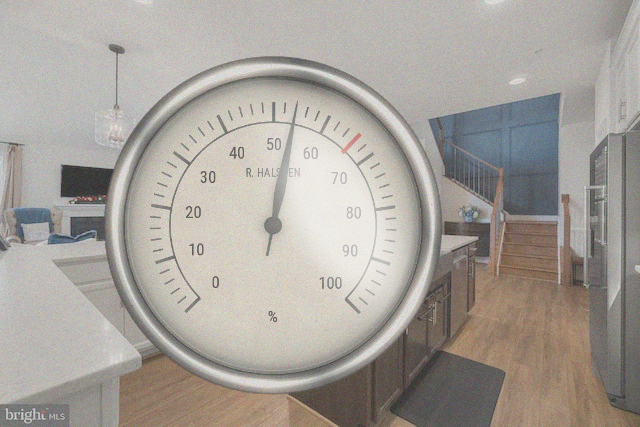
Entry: 54 %
